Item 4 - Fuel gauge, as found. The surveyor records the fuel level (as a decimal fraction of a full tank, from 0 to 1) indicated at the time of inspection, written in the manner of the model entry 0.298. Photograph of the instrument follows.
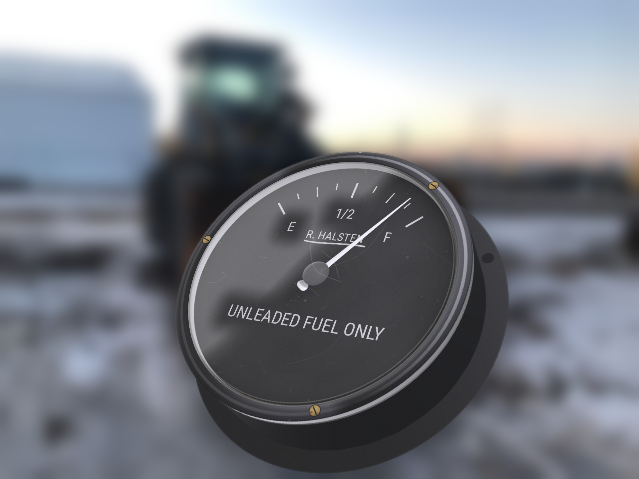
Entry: 0.875
